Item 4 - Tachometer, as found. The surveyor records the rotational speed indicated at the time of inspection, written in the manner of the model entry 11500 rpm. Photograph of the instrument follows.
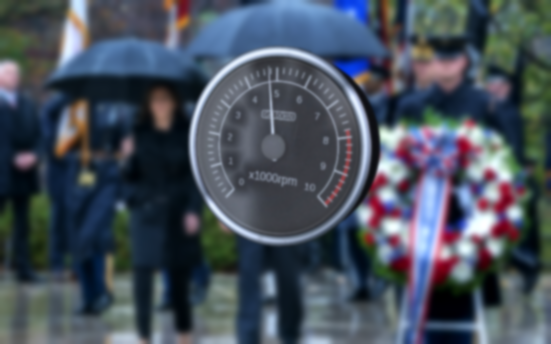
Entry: 4800 rpm
